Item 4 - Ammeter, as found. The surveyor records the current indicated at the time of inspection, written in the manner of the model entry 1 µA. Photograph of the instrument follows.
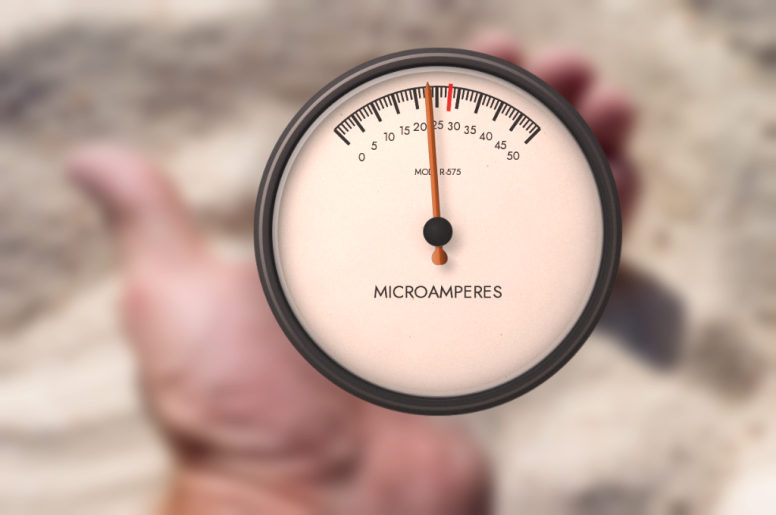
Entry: 23 µA
